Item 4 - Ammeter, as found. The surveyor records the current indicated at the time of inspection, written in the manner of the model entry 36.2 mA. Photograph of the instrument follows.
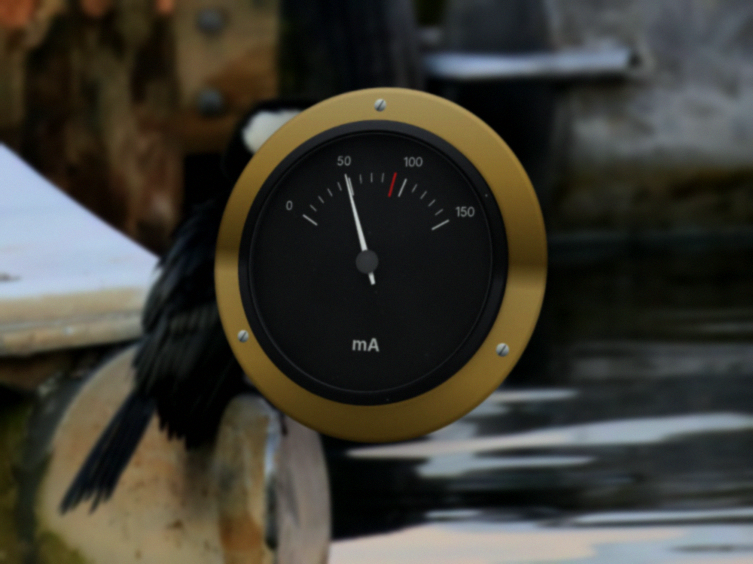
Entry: 50 mA
